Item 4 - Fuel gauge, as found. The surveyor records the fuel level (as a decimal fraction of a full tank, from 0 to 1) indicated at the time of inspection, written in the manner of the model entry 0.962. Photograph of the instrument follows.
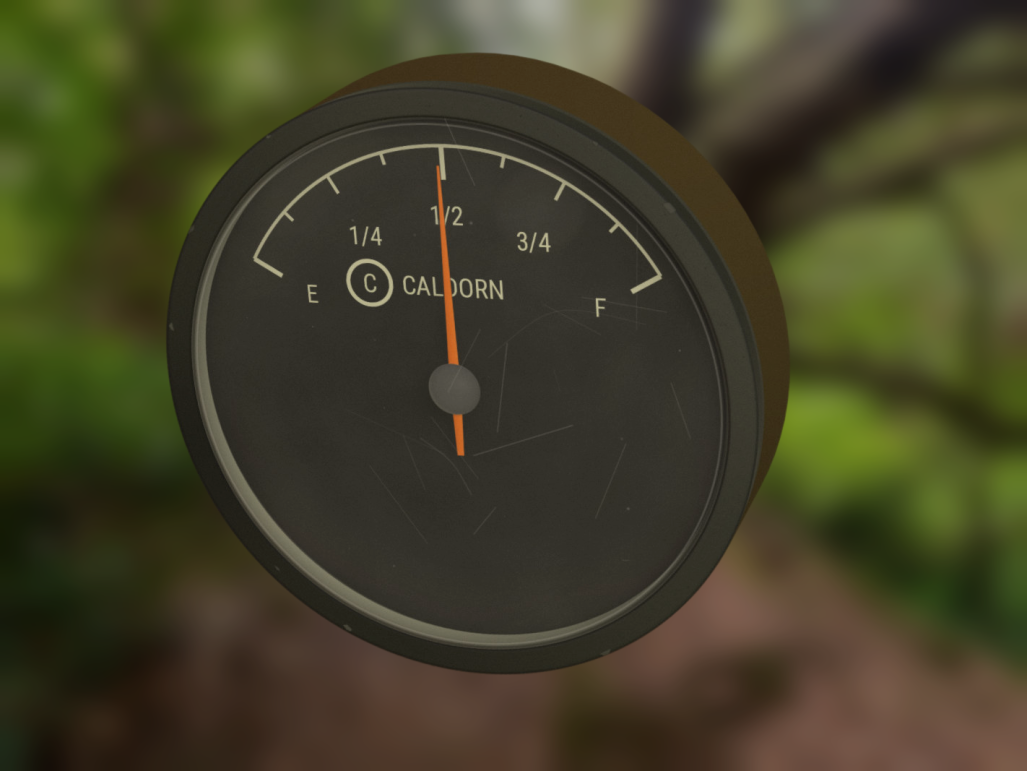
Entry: 0.5
